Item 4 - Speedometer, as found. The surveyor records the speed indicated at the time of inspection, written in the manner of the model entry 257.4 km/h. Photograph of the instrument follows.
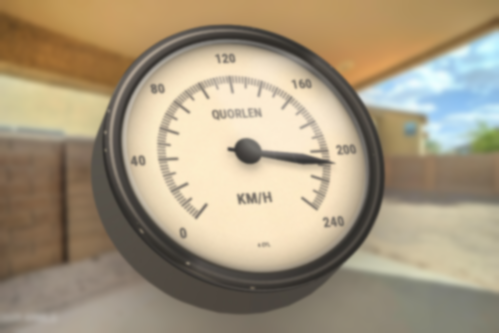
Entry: 210 km/h
